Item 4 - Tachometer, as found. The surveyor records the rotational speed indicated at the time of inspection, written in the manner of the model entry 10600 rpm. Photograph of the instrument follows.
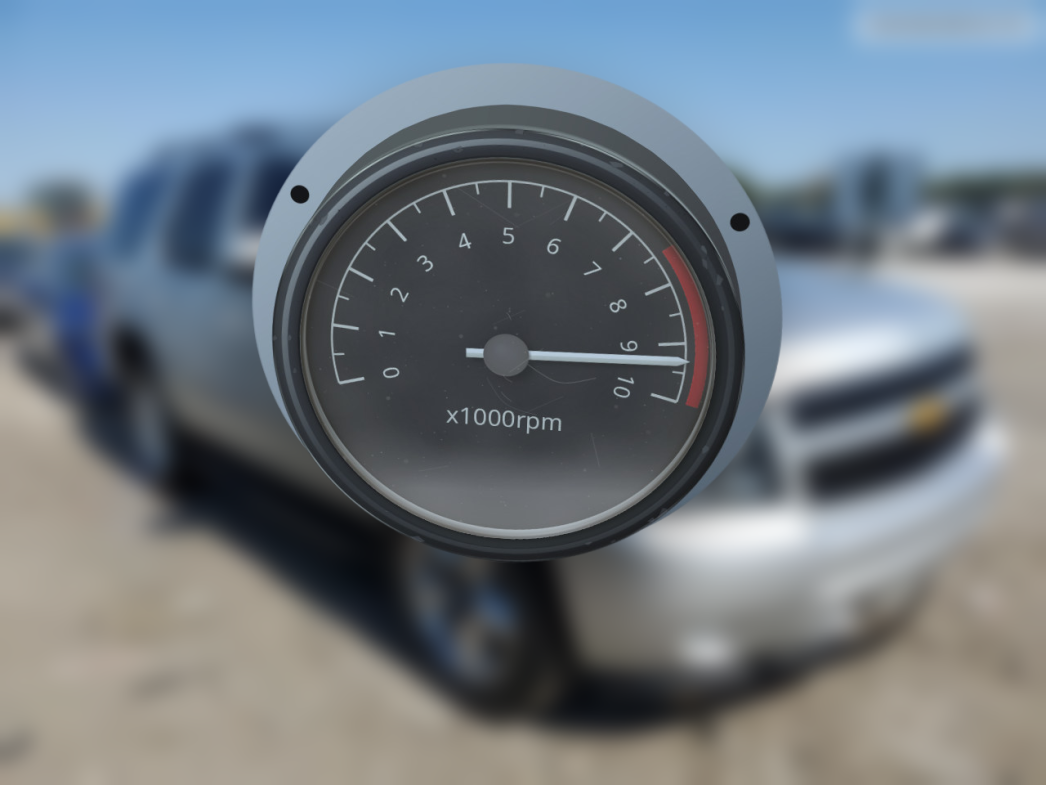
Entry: 9250 rpm
